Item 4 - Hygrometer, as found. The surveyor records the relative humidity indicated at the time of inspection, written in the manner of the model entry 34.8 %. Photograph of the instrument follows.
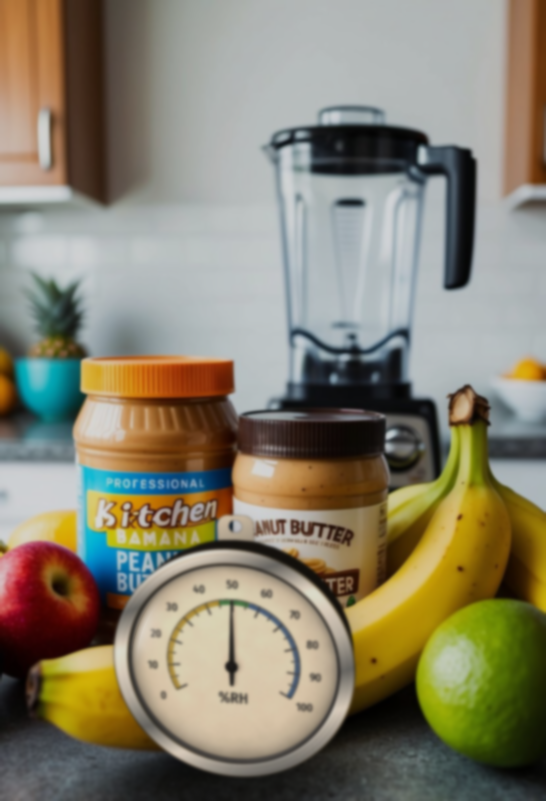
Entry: 50 %
